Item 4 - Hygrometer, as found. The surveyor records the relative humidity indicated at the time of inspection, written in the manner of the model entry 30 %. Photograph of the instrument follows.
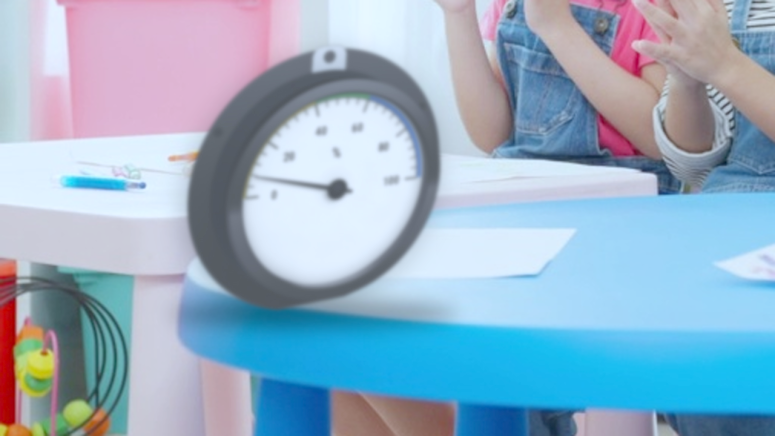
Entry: 8 %
